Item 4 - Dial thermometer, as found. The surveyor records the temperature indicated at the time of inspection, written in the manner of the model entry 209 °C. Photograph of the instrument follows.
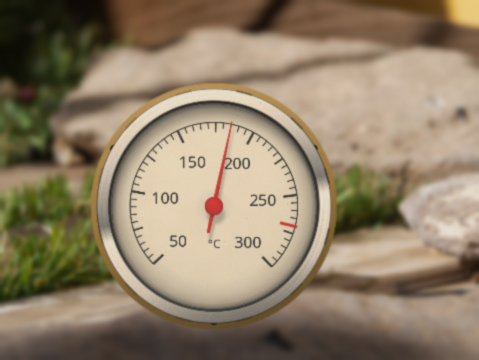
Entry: 185 °C
